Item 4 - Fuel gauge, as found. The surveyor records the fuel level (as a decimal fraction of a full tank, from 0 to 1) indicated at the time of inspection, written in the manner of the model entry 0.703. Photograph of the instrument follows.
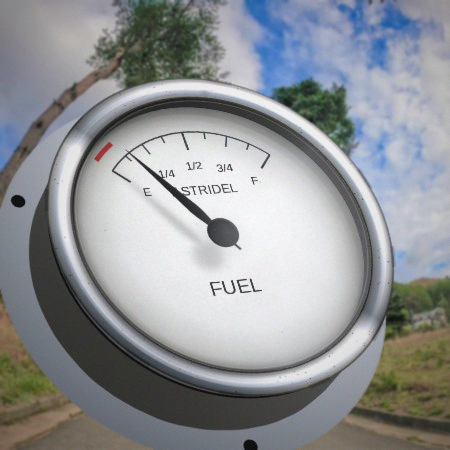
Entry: 0.125
